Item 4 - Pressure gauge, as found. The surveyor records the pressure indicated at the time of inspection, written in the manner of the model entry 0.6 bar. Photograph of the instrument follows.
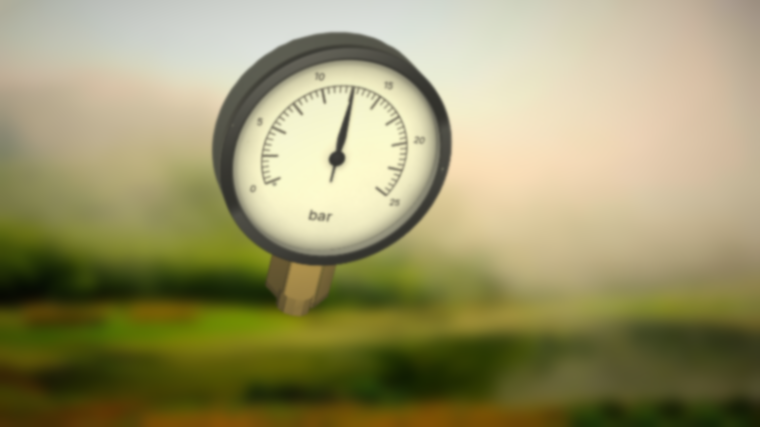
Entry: 12.5 bar
